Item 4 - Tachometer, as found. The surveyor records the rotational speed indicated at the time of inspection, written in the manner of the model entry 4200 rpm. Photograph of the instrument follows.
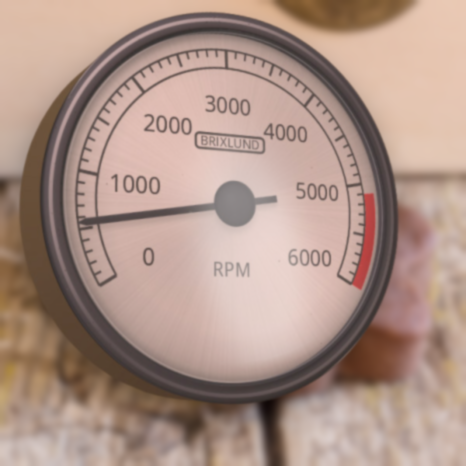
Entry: 550 rpm
